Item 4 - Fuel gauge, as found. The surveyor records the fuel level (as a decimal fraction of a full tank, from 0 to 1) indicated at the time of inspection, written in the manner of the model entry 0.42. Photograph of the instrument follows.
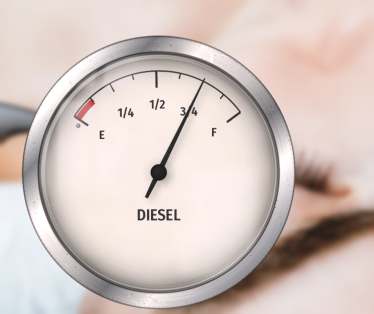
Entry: 0.75
